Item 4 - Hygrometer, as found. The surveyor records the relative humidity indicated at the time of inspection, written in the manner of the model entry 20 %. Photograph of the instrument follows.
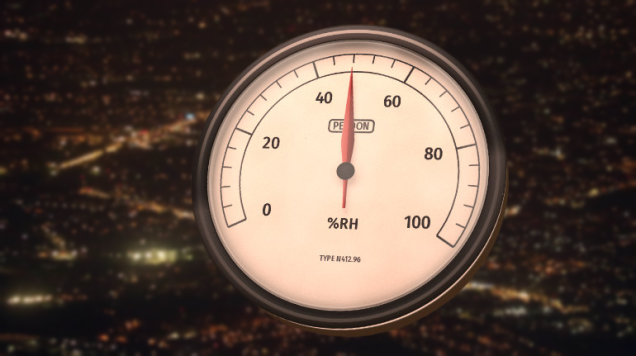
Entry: 48 %
